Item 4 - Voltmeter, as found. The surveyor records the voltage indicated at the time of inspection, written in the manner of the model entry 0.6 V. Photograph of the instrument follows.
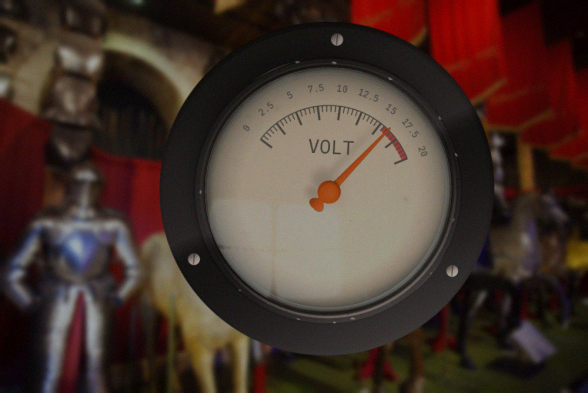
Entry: 16 V
